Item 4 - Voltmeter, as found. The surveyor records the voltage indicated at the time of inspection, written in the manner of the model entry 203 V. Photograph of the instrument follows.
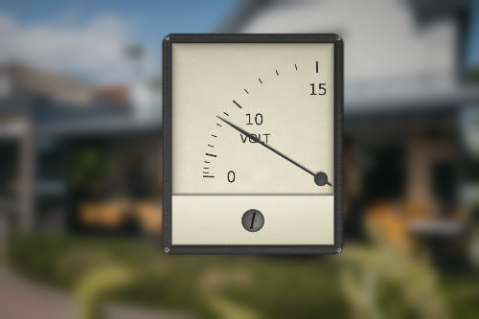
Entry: 8.5 V
